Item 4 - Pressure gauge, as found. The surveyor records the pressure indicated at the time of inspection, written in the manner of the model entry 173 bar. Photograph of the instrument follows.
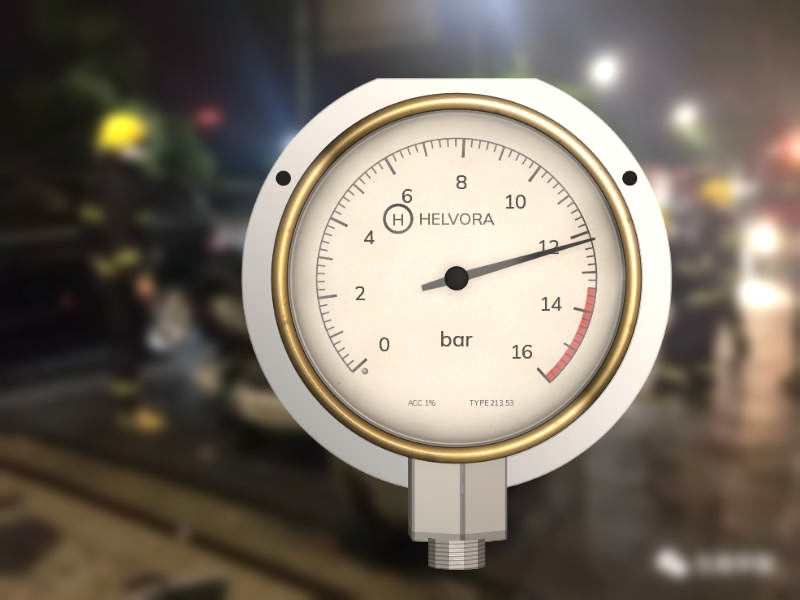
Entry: 12.2 bar
